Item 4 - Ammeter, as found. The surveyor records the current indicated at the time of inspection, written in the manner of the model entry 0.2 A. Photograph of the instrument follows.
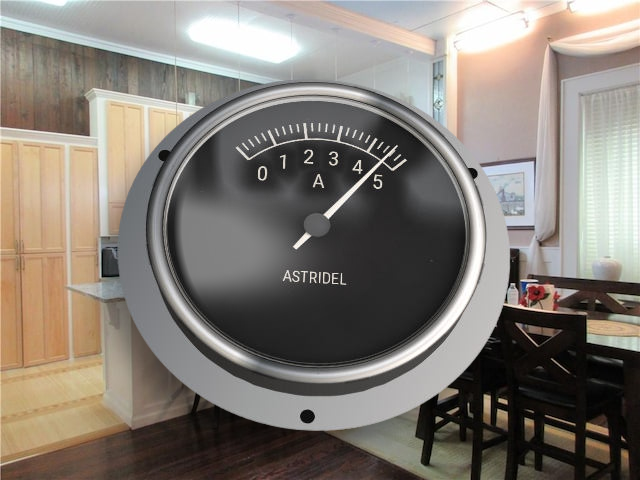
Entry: 4.6 A
